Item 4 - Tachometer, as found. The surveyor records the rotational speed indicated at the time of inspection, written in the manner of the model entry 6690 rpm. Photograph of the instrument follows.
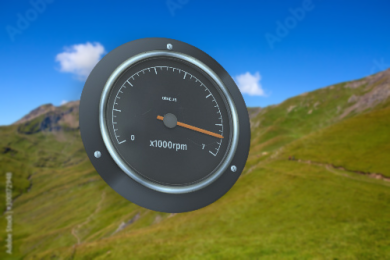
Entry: 6400 rpm
